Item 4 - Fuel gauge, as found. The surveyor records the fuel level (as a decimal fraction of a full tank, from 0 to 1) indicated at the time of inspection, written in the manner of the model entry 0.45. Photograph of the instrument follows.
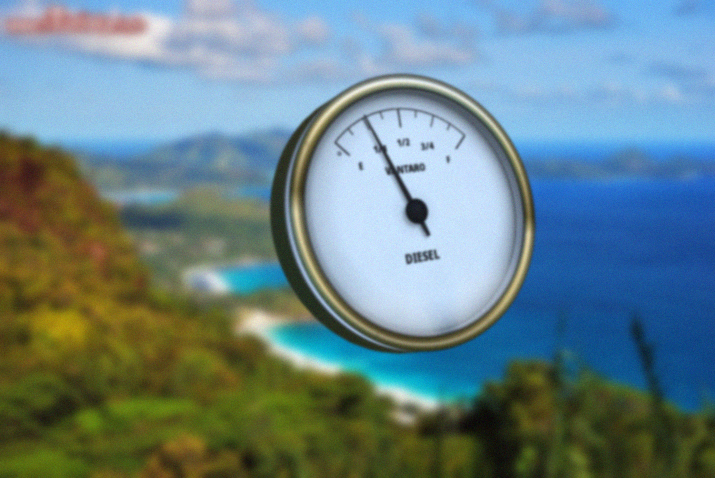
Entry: 0.25
